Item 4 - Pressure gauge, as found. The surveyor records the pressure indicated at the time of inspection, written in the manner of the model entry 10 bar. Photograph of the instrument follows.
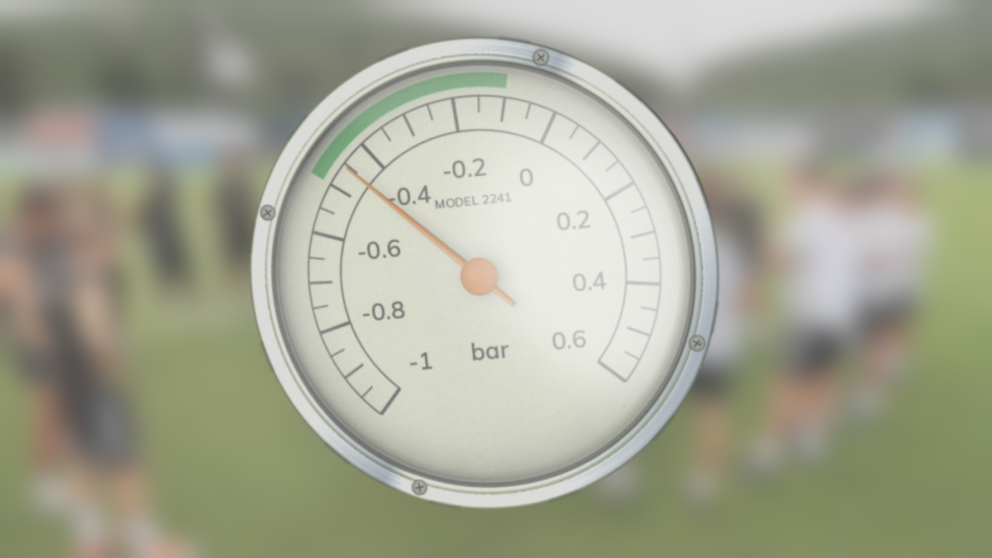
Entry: -0.45 bar
